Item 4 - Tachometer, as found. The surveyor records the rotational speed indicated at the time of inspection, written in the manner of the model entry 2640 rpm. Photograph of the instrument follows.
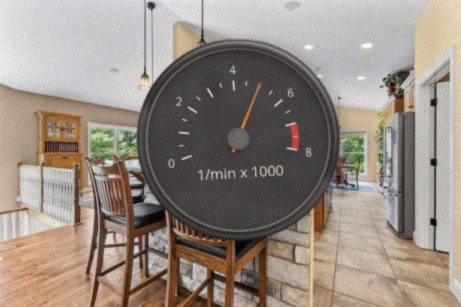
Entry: 5000 rpm
